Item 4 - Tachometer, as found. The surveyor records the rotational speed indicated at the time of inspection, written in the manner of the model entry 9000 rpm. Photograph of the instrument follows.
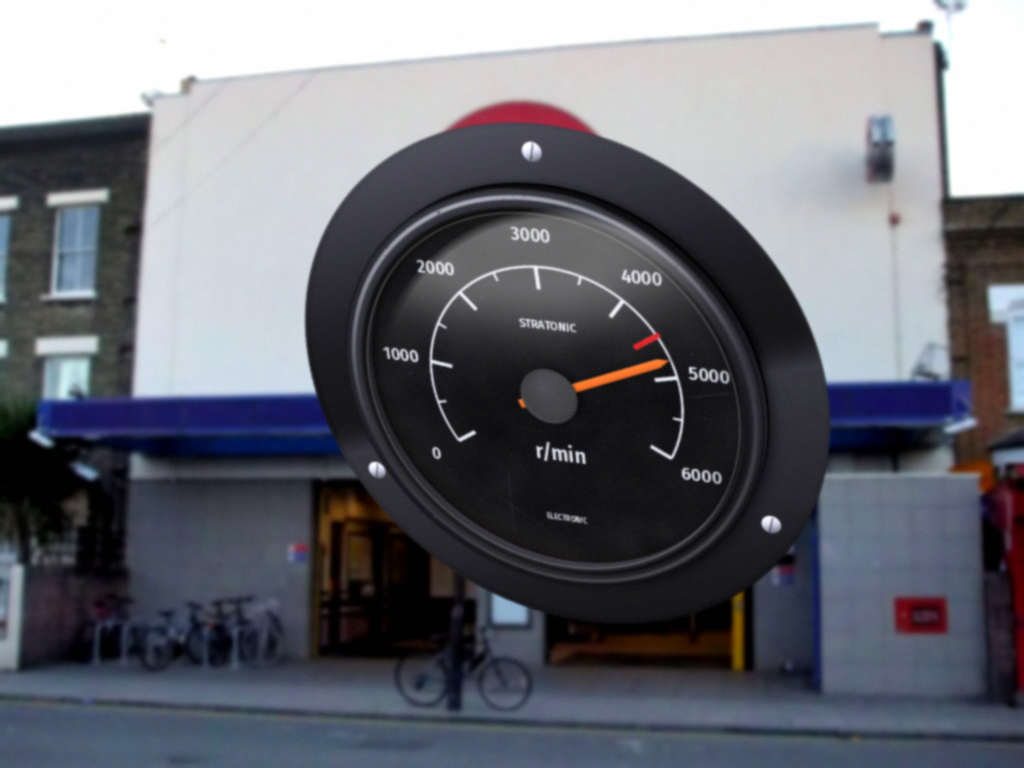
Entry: 4750 rpm
